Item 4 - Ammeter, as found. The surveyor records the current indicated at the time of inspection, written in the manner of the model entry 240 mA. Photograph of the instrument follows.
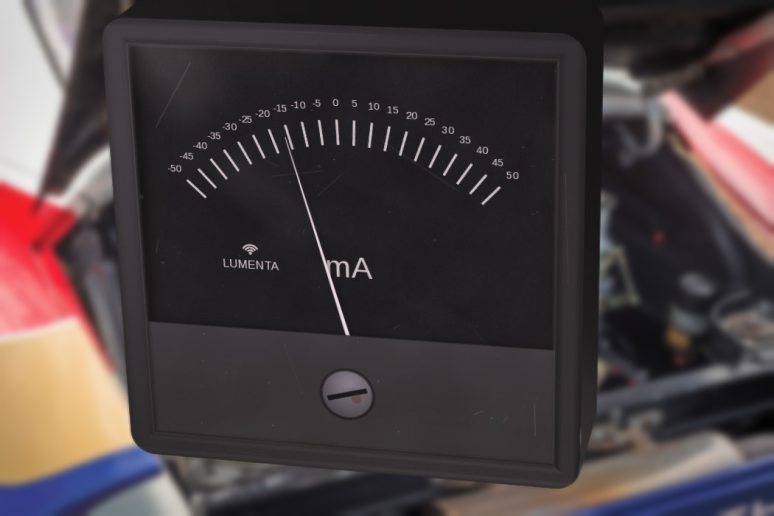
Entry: -15 mA
